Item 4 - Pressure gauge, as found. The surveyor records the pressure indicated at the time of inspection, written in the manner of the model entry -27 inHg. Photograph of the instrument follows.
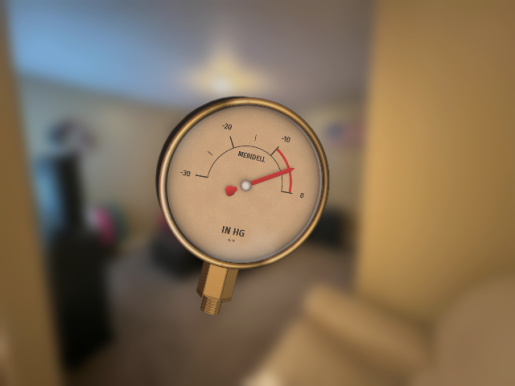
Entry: -5 inHg
